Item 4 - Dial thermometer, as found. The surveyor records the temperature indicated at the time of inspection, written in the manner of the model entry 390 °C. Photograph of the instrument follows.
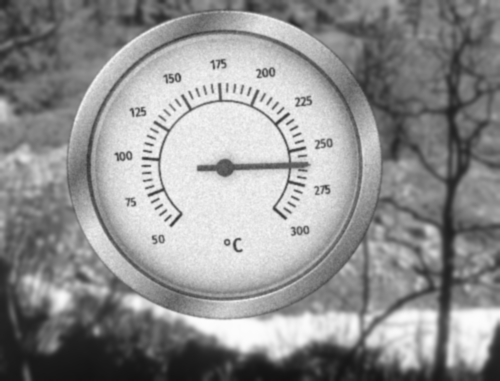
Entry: 260 °C
